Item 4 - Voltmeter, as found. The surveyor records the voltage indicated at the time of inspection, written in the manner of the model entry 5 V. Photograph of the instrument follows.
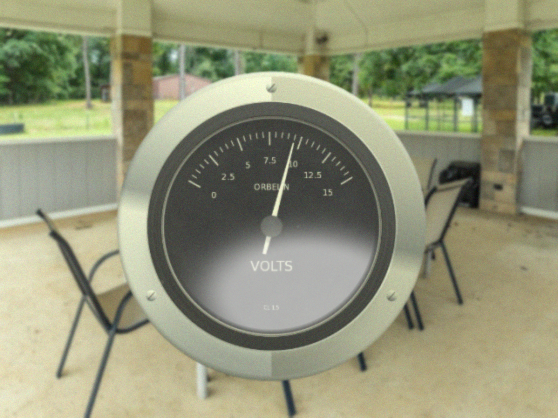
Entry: 9.5 V
